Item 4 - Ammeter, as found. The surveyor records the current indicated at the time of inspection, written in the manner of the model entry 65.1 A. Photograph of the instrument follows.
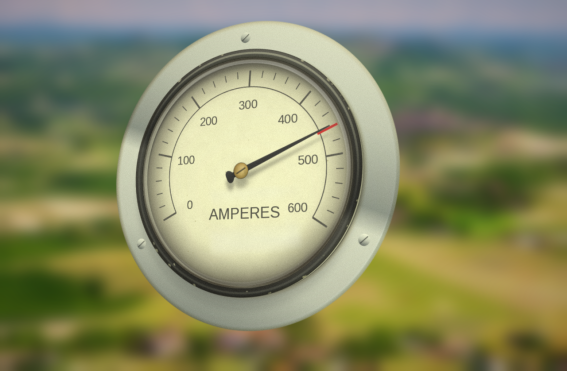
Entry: 460 A
